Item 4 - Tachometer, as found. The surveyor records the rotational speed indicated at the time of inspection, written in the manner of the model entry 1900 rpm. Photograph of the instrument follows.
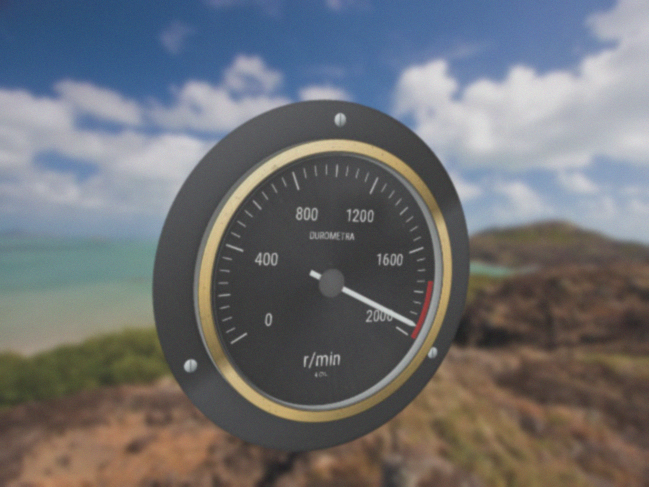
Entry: 1950 rpm
